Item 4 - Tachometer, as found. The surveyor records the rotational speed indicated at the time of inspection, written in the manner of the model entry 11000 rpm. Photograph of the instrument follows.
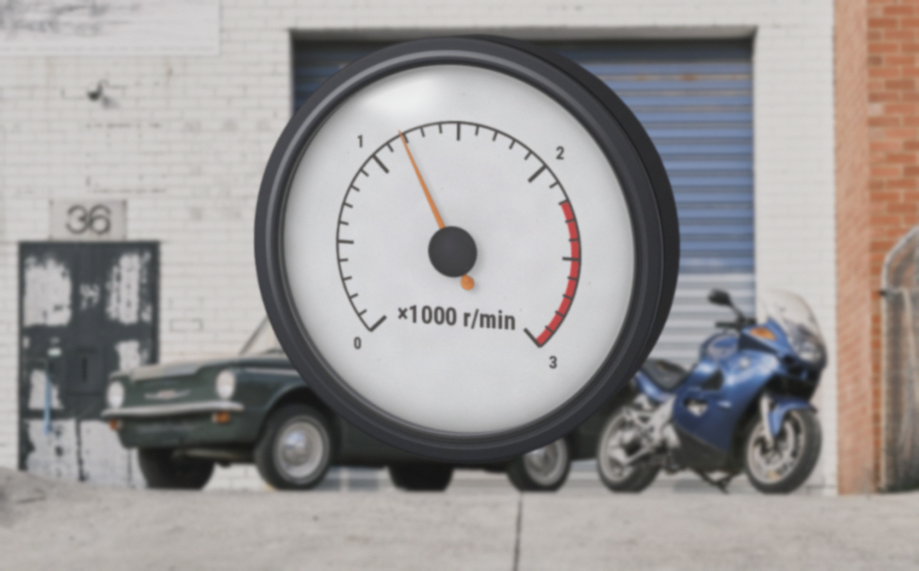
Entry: 1200 rpm
